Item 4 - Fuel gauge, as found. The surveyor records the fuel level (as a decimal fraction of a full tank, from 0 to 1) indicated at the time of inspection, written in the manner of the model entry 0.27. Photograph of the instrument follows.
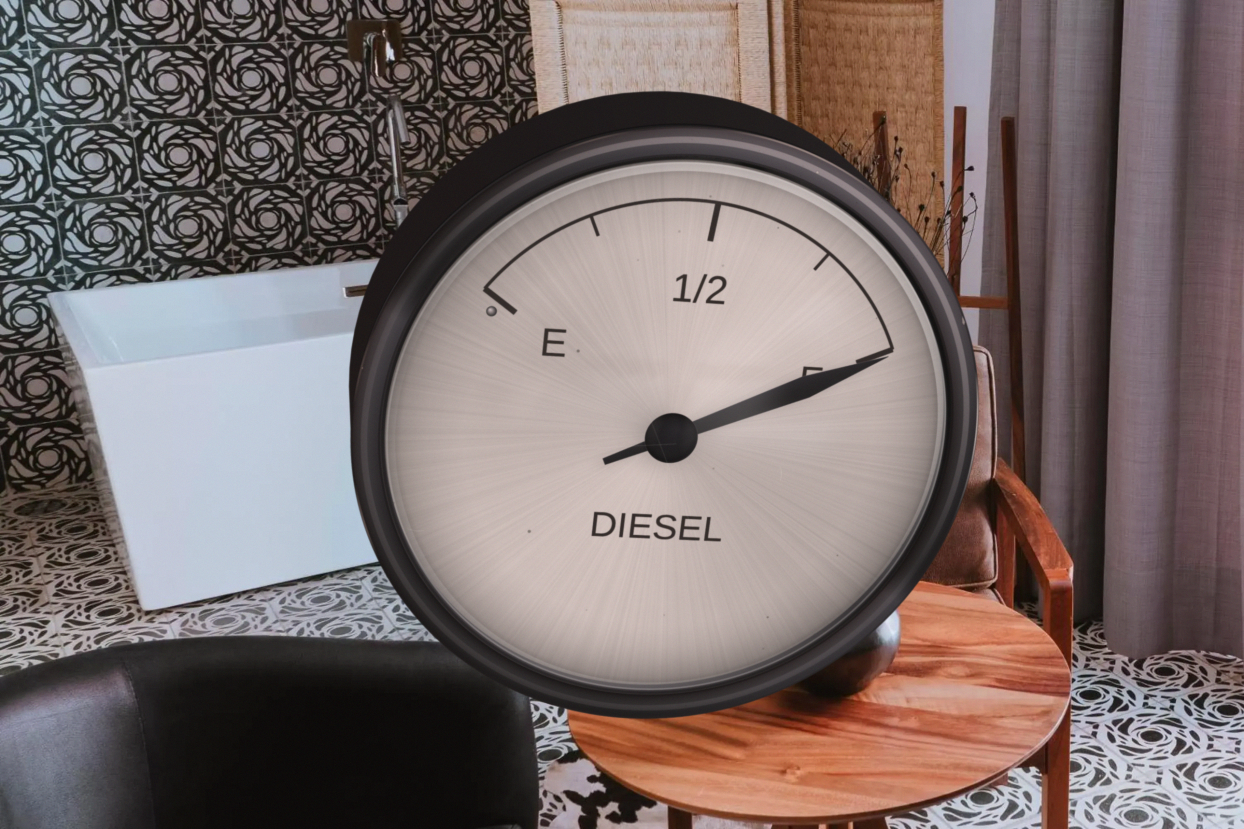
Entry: 1
